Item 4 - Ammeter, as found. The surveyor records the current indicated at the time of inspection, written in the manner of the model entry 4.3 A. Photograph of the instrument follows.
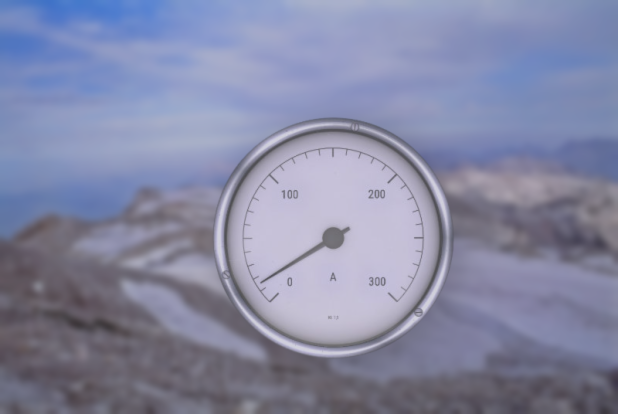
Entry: 15 A
